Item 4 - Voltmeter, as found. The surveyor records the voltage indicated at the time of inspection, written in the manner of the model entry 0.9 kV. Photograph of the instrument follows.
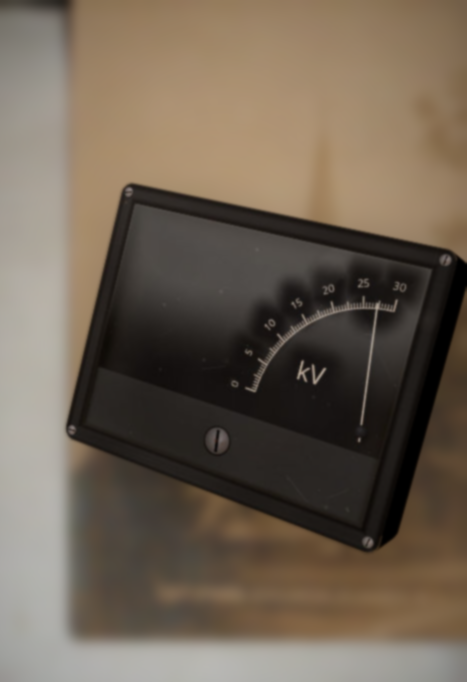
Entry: 27.5 kV
